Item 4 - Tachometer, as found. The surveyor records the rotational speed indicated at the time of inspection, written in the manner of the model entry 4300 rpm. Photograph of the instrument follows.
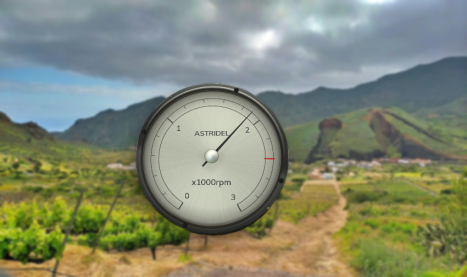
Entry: 1900 rpm
